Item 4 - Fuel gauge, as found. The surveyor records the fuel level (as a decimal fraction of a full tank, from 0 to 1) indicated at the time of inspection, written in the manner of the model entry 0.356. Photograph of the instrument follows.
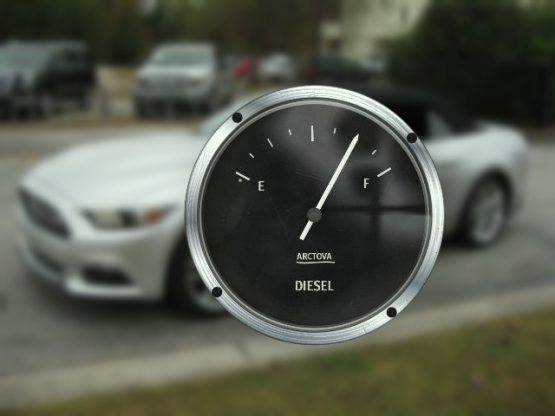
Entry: 0.75
